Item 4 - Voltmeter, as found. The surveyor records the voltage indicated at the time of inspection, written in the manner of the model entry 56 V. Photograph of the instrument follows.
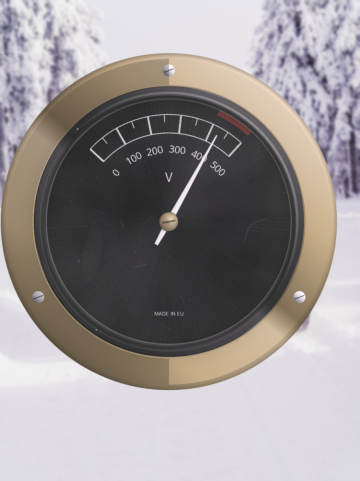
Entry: 425 V
